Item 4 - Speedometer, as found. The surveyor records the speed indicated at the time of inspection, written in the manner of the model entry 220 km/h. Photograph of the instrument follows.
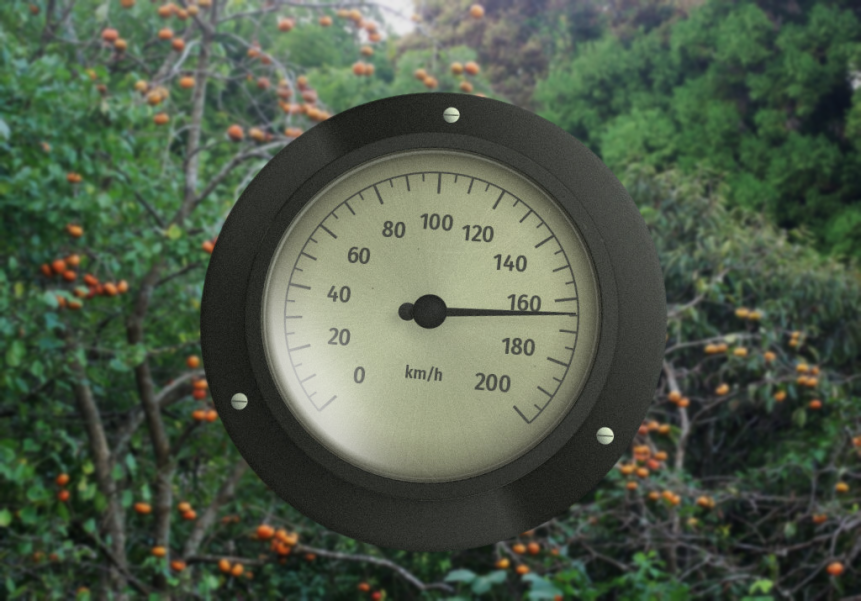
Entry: 165 km/h
